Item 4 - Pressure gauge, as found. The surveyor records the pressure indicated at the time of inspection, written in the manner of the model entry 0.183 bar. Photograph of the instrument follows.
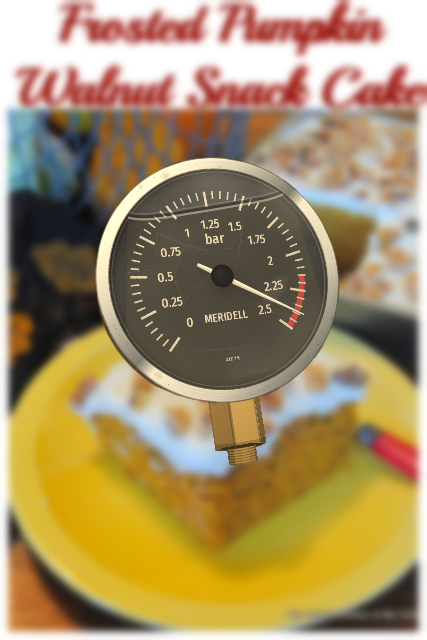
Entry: 2.4 bar
